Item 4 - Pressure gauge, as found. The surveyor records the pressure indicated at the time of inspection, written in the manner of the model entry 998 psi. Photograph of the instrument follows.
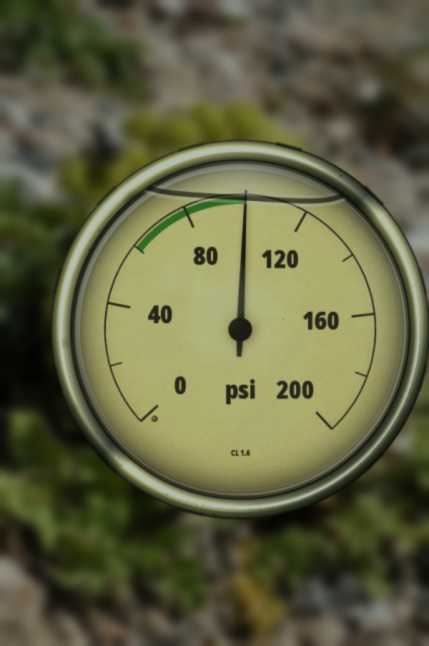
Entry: 100 psi
